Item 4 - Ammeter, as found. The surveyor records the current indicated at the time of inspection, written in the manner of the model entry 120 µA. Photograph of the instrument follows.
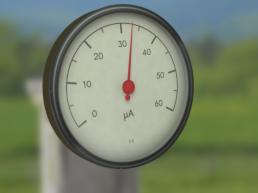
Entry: 32.5 µA
